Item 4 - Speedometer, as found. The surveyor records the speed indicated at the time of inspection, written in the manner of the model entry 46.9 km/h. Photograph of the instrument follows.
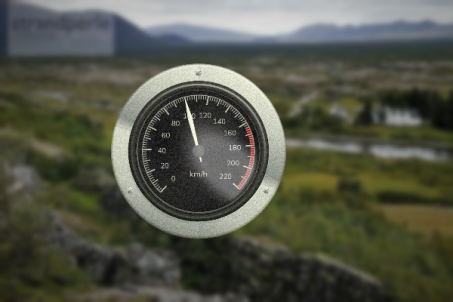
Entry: 100 km/h
